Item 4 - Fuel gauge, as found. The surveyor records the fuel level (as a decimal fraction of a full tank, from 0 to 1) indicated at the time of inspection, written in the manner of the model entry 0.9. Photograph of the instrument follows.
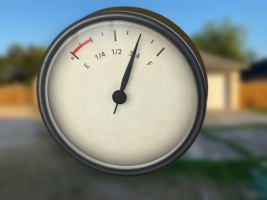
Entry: 0.75
